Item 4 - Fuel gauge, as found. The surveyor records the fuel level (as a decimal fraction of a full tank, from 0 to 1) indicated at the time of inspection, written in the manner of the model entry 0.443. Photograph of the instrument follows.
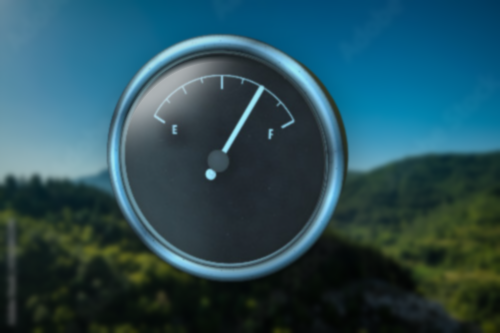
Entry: 0.75
